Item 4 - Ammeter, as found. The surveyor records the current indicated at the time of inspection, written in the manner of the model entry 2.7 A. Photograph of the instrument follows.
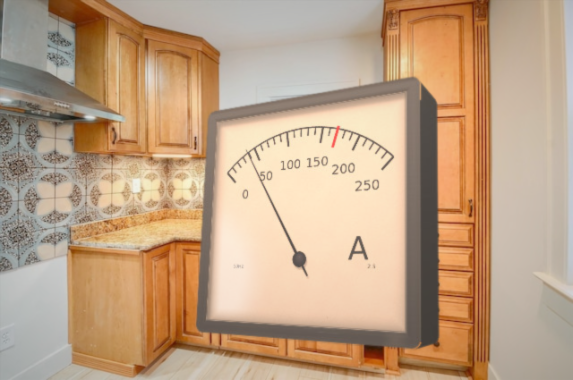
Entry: 40 A
